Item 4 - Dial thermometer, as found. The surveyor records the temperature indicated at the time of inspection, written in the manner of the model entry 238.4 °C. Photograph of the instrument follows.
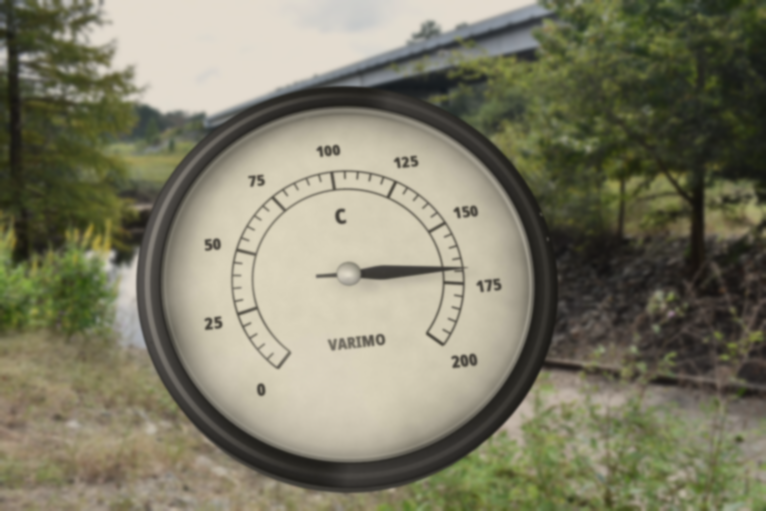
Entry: 170 °C
